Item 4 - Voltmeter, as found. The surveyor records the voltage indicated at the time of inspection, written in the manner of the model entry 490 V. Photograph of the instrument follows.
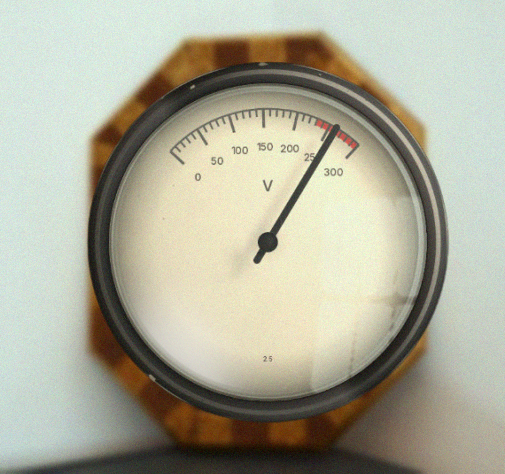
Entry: 260 V
